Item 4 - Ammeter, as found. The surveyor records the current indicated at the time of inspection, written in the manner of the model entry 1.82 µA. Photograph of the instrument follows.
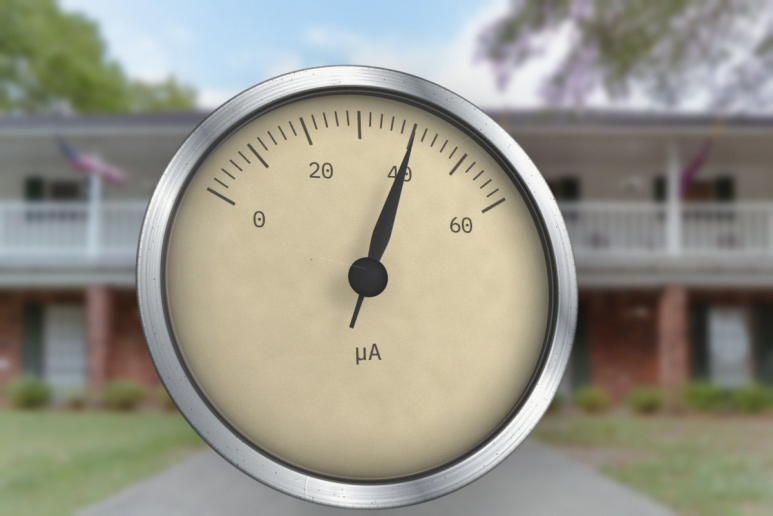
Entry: 40 µA
